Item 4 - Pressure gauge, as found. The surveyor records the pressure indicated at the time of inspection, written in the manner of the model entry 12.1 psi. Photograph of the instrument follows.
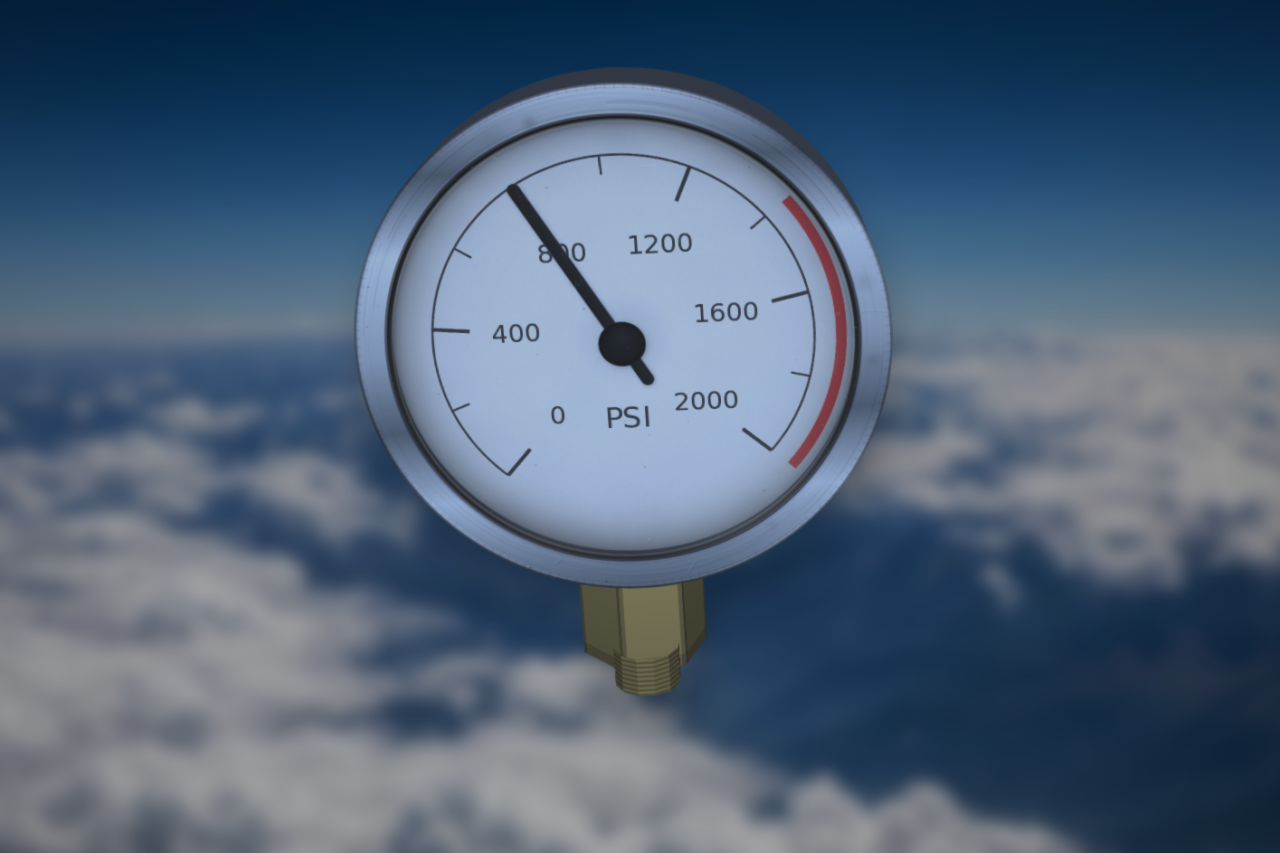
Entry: 800 psi
